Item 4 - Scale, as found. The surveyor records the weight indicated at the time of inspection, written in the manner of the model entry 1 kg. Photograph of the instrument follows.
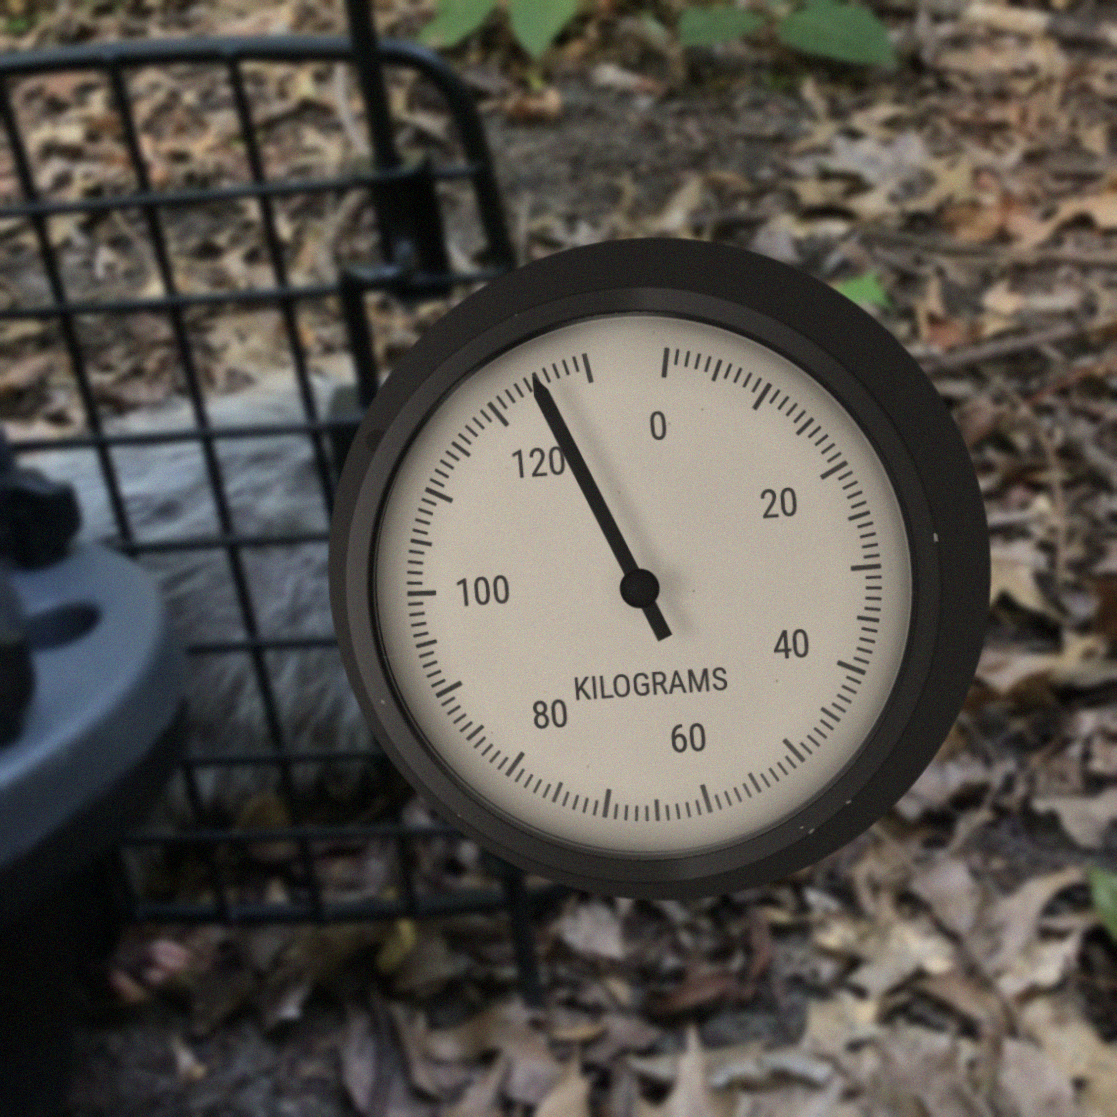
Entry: 125 kg
